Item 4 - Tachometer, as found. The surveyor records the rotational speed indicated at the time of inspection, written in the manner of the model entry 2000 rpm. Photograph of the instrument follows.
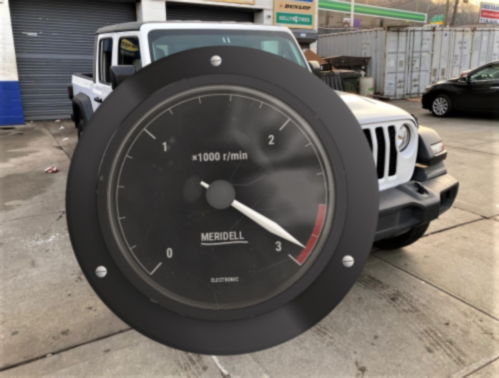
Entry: 2900 rpm
